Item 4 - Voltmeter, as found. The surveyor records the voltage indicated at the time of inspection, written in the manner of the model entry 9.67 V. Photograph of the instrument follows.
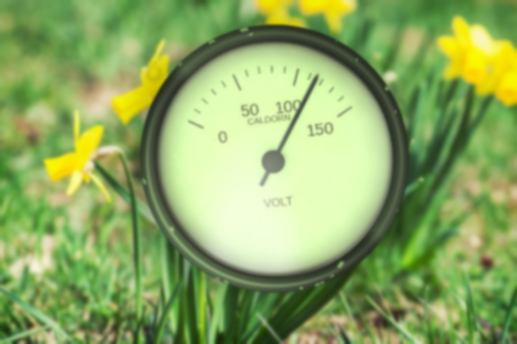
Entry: 115 V
